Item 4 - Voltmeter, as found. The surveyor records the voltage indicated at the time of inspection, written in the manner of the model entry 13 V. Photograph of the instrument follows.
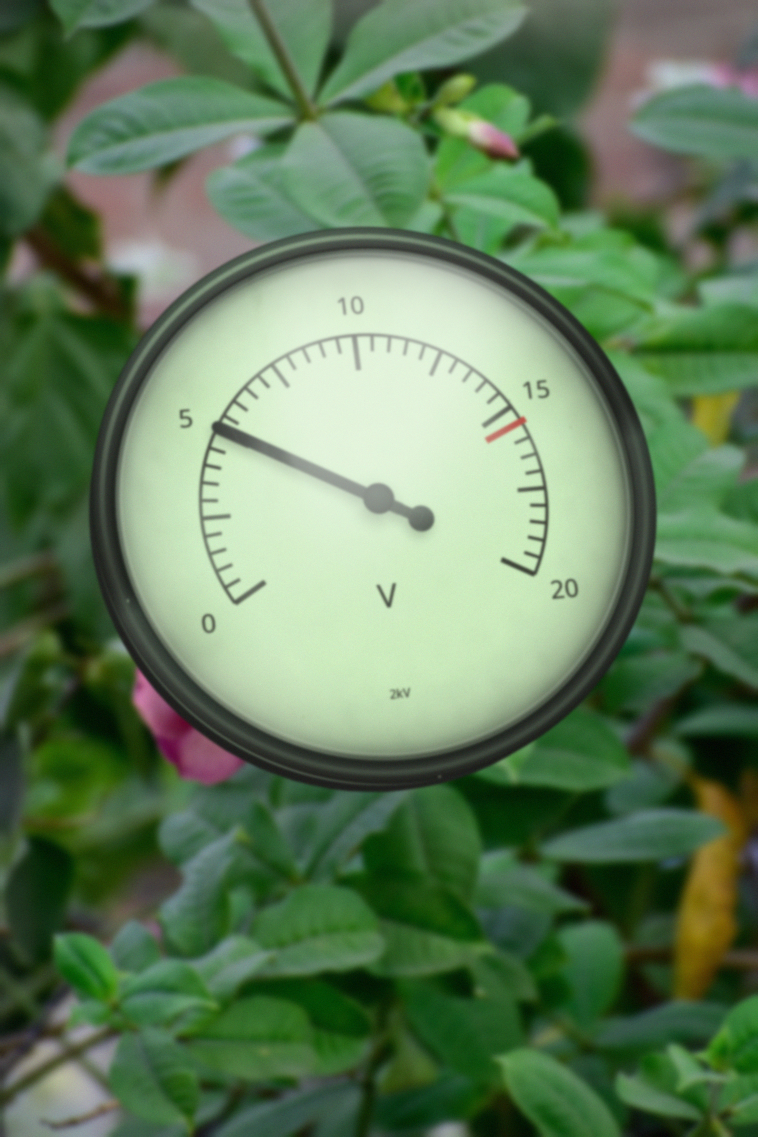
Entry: 5 V
